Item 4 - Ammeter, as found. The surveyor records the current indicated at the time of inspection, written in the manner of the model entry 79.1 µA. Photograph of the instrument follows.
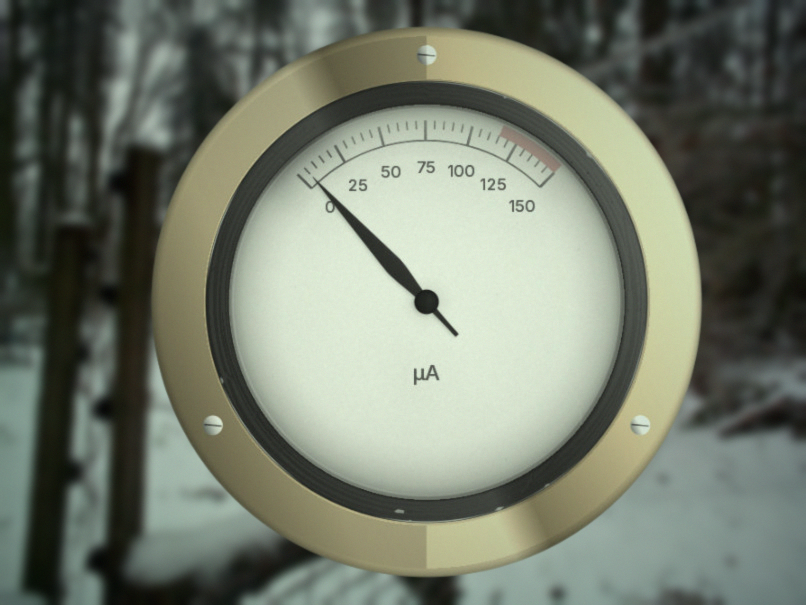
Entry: 5 µA
